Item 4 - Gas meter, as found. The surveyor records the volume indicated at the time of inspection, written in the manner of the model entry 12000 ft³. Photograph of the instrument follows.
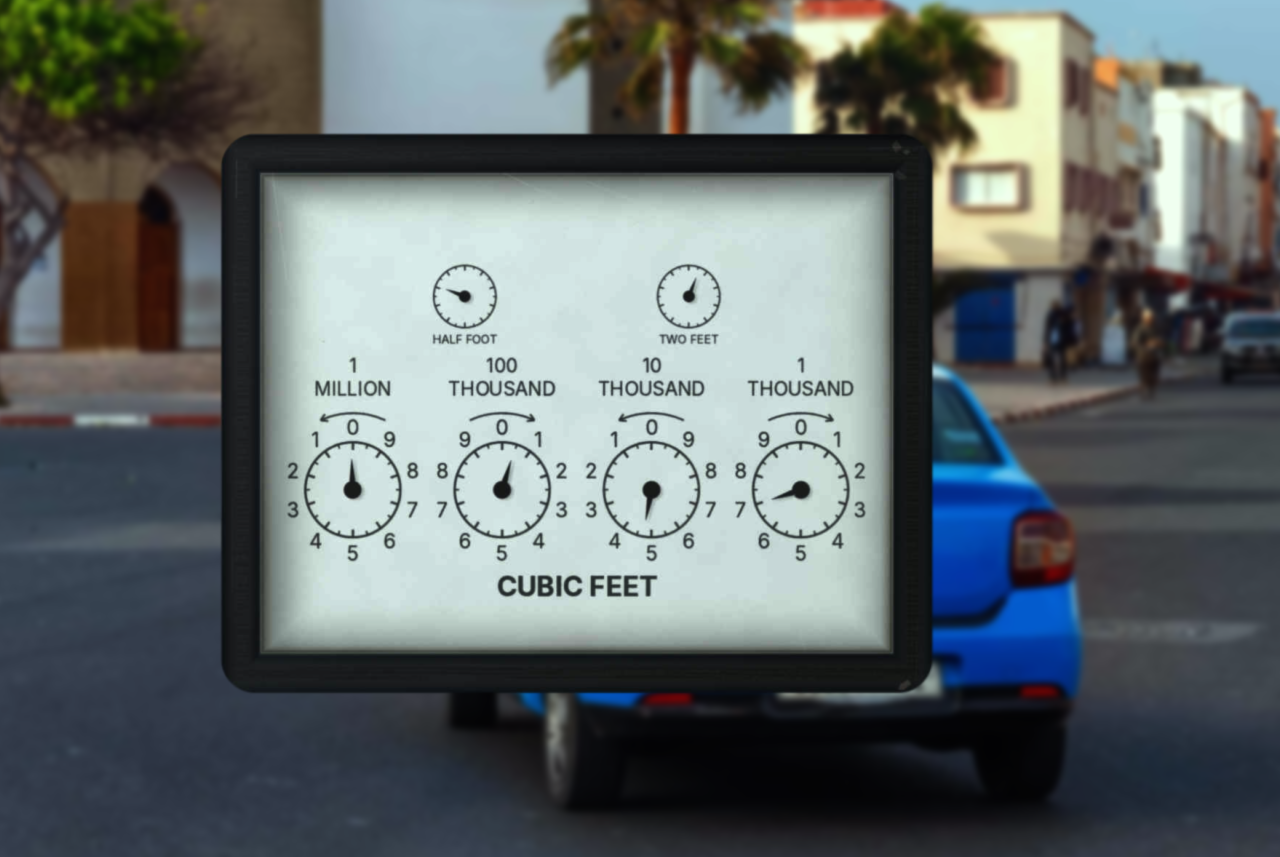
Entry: 4700 ft³
